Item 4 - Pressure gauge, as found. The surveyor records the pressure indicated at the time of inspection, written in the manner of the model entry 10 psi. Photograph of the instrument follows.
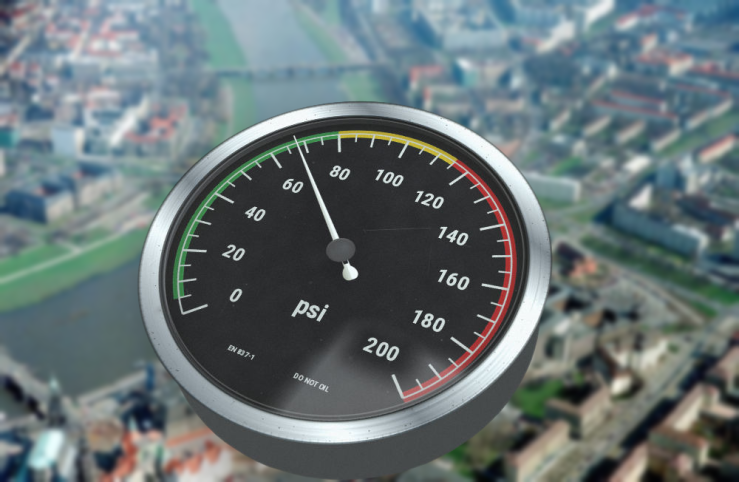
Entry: 67.5 psi
